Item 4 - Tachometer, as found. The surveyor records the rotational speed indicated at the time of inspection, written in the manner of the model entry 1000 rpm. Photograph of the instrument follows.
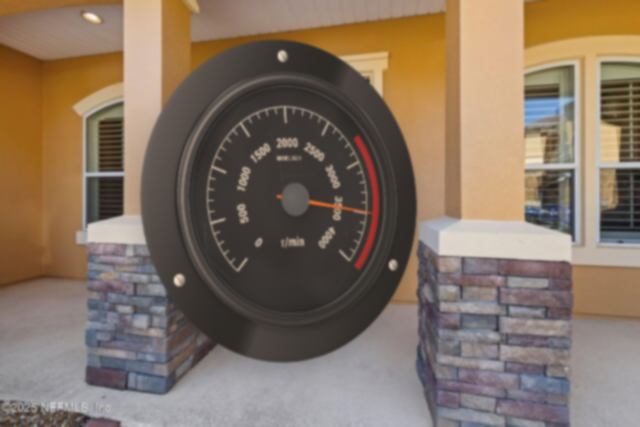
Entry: 3500 rpm
